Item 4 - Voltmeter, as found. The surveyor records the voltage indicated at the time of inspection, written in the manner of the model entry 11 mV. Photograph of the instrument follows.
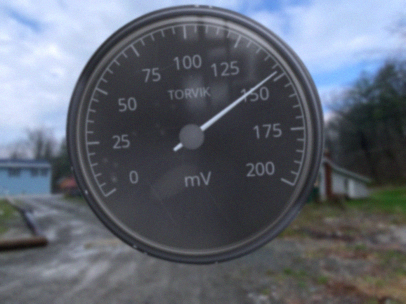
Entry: 147.5 mV
